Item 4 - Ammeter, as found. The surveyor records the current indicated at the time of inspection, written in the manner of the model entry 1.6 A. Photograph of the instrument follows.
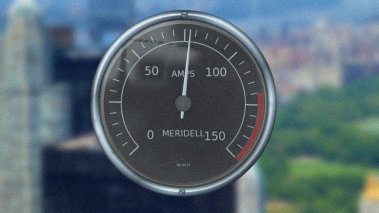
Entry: 77.5 A
